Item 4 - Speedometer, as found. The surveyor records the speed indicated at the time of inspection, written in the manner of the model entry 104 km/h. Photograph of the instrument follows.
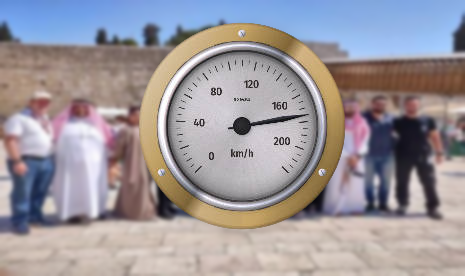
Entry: 175 km/h
